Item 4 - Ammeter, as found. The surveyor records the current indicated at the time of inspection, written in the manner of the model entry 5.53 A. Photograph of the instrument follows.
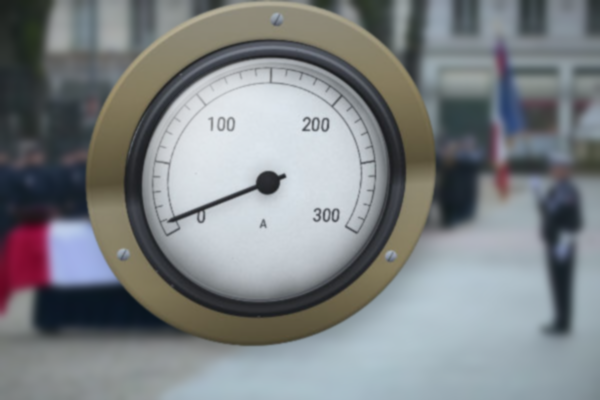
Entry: 10 A
